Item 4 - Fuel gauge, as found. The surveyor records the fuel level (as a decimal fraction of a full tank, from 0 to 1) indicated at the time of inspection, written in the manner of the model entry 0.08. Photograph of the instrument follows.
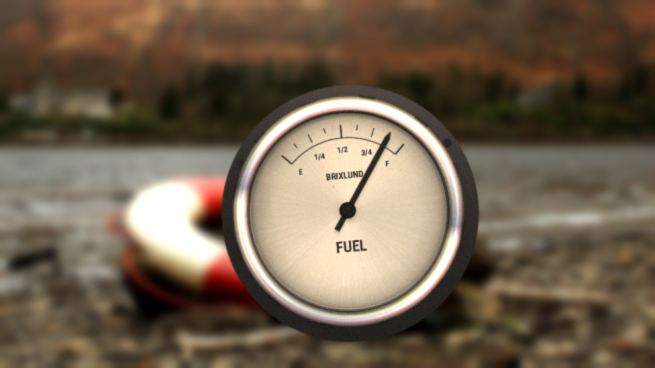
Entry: 0.875
